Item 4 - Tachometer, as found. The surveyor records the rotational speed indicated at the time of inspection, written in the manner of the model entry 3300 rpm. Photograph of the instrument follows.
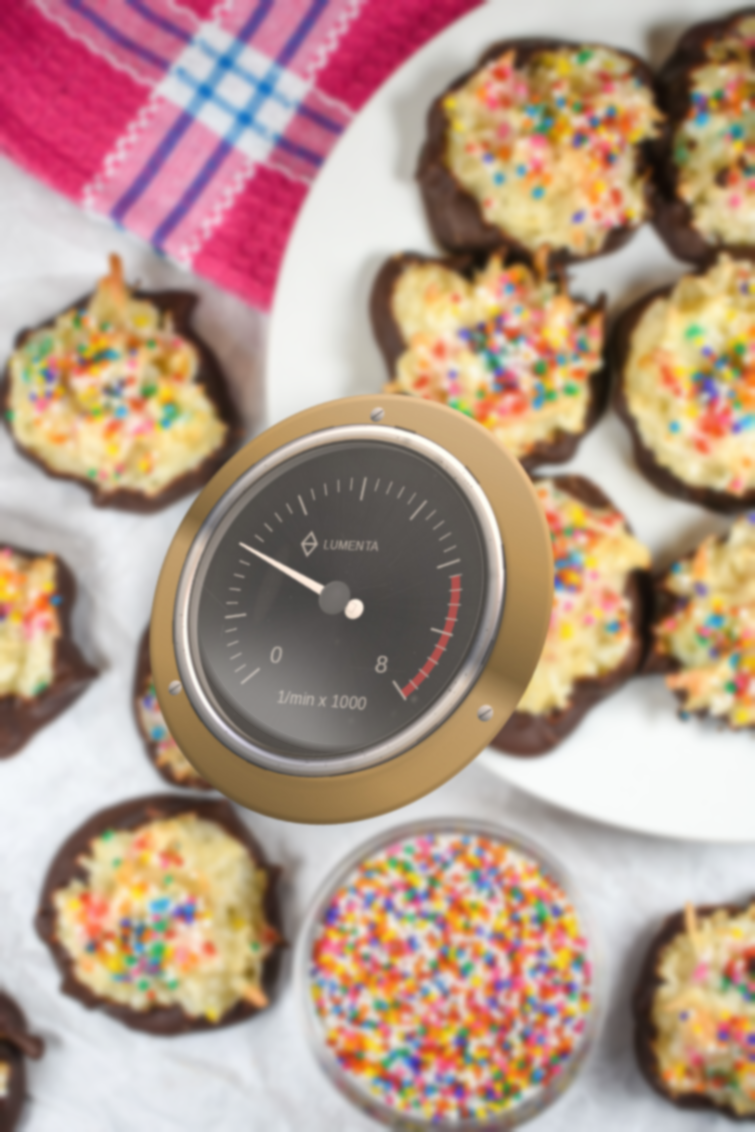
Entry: 2000 rpm
